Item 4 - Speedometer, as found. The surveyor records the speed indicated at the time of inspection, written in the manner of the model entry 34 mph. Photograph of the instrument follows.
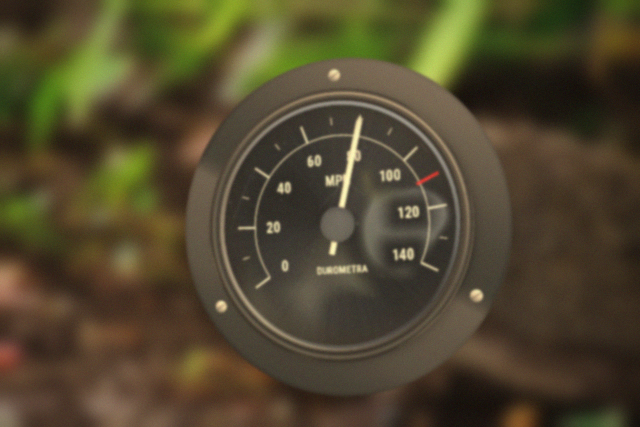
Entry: 80 mph
